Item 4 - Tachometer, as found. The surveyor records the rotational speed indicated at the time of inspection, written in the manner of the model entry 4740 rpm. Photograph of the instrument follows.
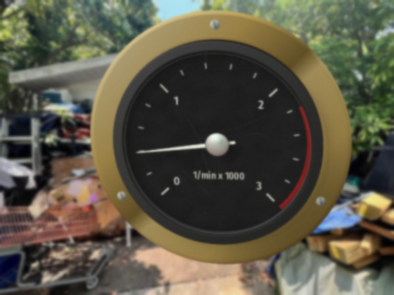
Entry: 400 rpm
